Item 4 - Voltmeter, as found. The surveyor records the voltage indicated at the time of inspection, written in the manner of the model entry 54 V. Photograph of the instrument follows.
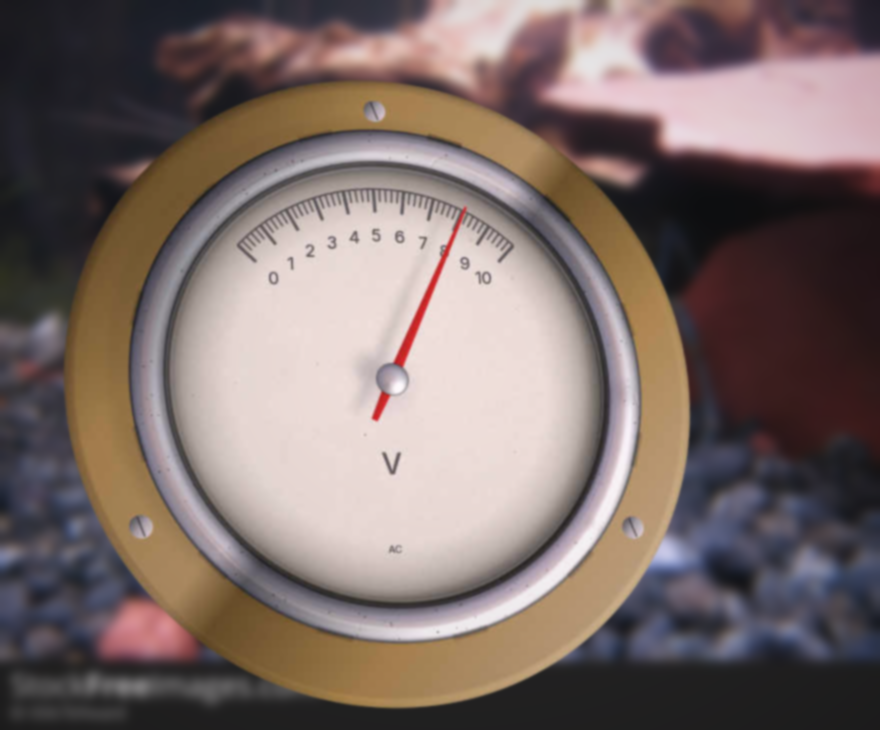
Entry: 8 V
